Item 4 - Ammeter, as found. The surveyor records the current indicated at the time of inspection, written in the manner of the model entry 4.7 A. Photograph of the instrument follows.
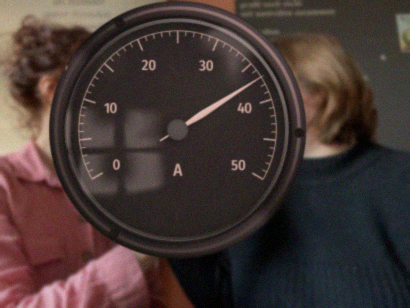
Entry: 37 A
